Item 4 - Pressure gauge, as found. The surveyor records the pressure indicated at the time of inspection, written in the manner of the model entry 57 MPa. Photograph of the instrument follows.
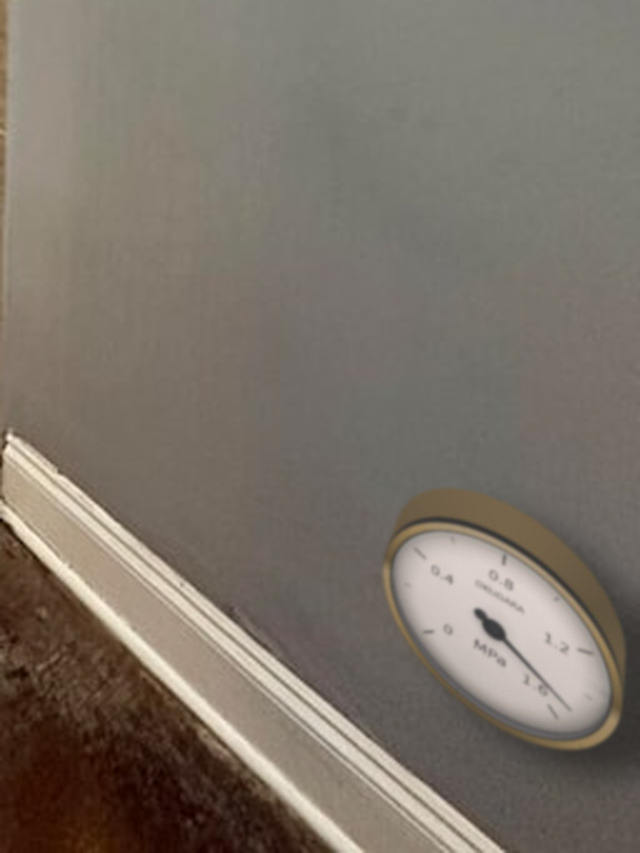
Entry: 1.5 MPa
